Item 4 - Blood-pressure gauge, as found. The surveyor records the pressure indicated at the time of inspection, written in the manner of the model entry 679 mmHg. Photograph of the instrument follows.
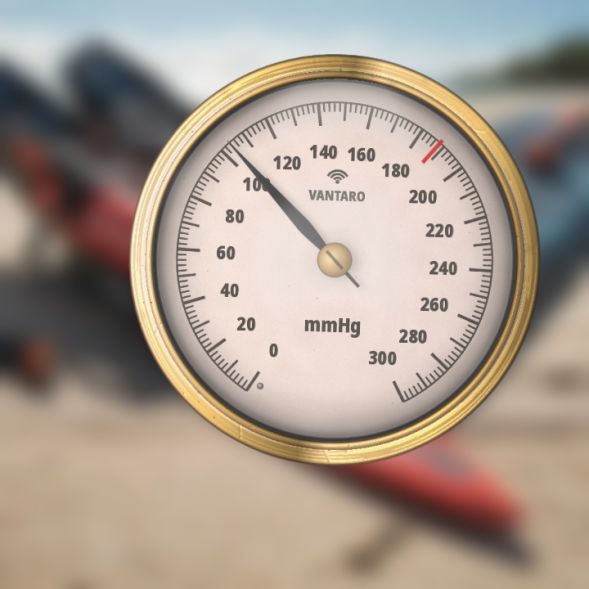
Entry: 104 mmHg
